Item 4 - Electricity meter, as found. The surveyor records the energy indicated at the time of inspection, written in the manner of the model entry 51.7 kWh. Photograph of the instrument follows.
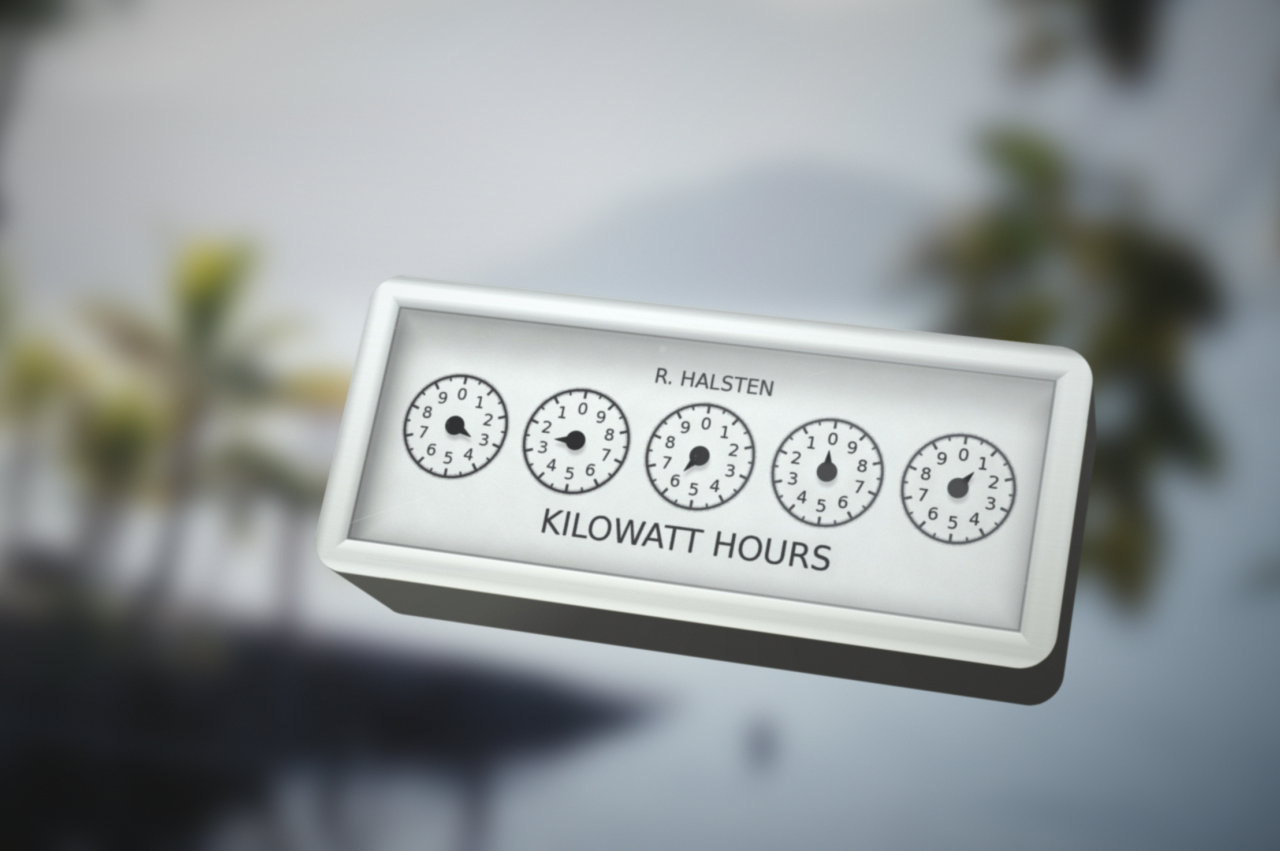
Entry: 32601 kWh
